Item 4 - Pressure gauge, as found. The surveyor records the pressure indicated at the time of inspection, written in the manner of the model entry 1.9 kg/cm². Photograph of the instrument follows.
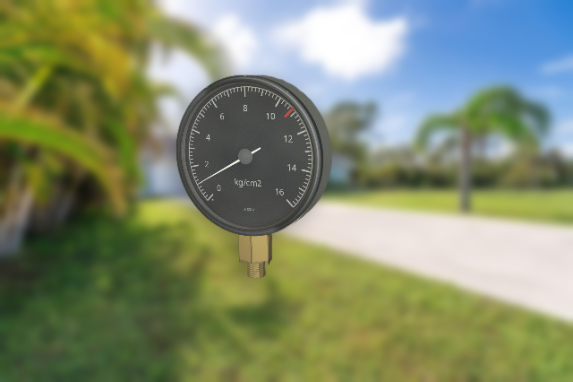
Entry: 1 kg/cm²
